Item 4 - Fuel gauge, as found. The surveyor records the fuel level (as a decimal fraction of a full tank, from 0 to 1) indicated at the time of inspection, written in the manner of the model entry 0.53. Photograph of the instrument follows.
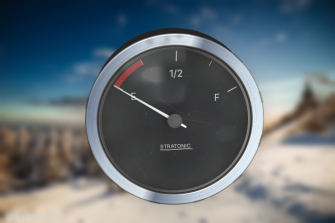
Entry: 0
